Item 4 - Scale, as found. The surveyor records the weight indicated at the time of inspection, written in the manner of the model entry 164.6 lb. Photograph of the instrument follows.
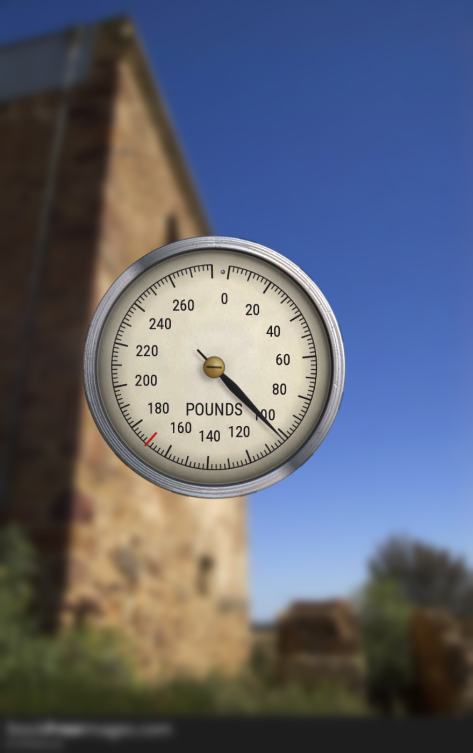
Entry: 102 lb
